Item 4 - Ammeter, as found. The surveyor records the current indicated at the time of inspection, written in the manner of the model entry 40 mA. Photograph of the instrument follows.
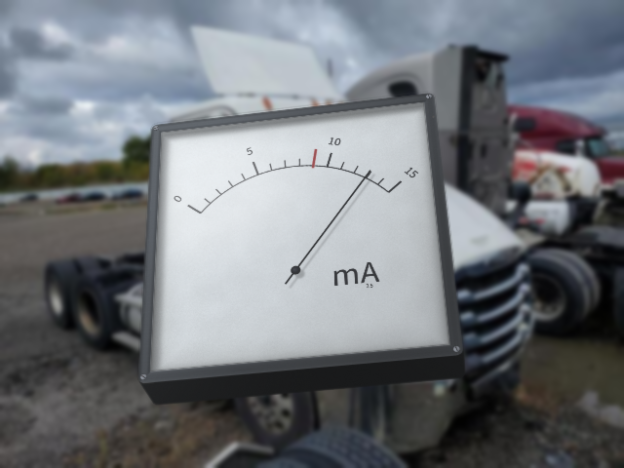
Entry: 13 mA
